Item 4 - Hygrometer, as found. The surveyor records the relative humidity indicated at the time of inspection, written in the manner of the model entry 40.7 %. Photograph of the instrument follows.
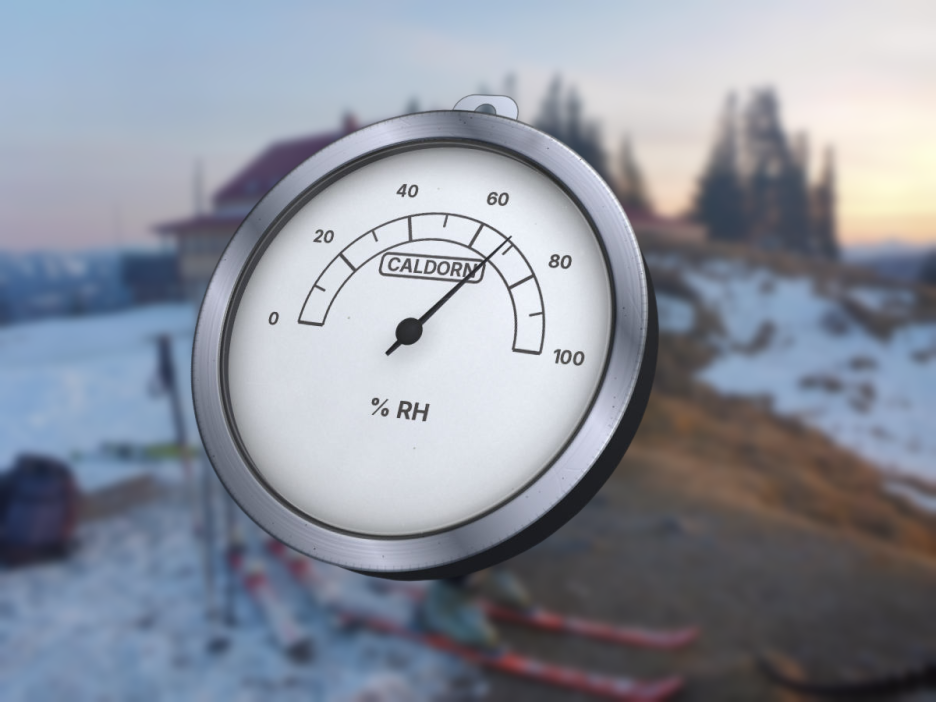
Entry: 70 %
